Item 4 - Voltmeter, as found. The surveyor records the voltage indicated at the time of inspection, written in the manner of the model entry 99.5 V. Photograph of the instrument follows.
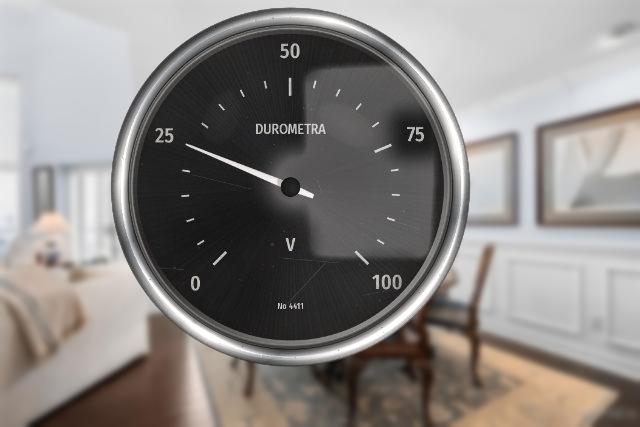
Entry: 25 V
